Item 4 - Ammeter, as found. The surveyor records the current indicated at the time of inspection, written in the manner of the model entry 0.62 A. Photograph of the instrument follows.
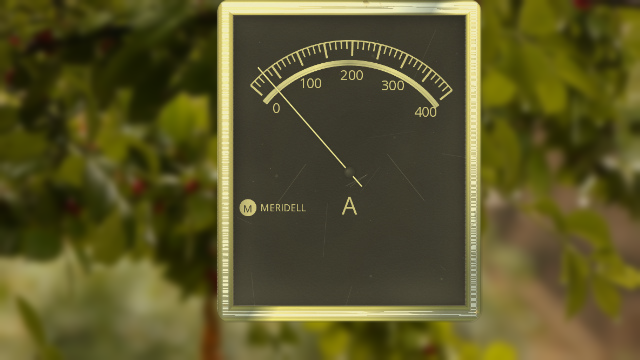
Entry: 30 A
